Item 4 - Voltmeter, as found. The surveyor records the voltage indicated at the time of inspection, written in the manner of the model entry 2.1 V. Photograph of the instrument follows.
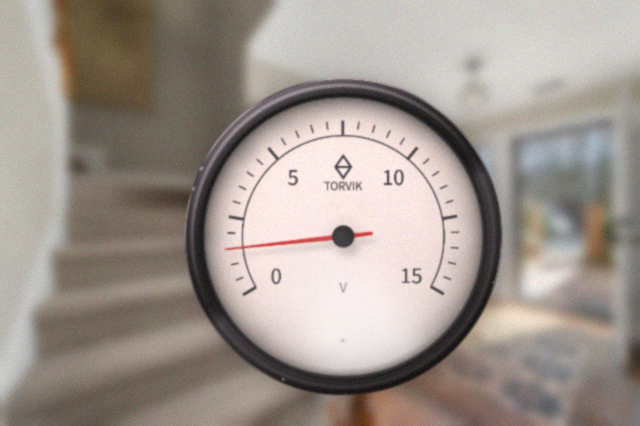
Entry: 1.5 V
